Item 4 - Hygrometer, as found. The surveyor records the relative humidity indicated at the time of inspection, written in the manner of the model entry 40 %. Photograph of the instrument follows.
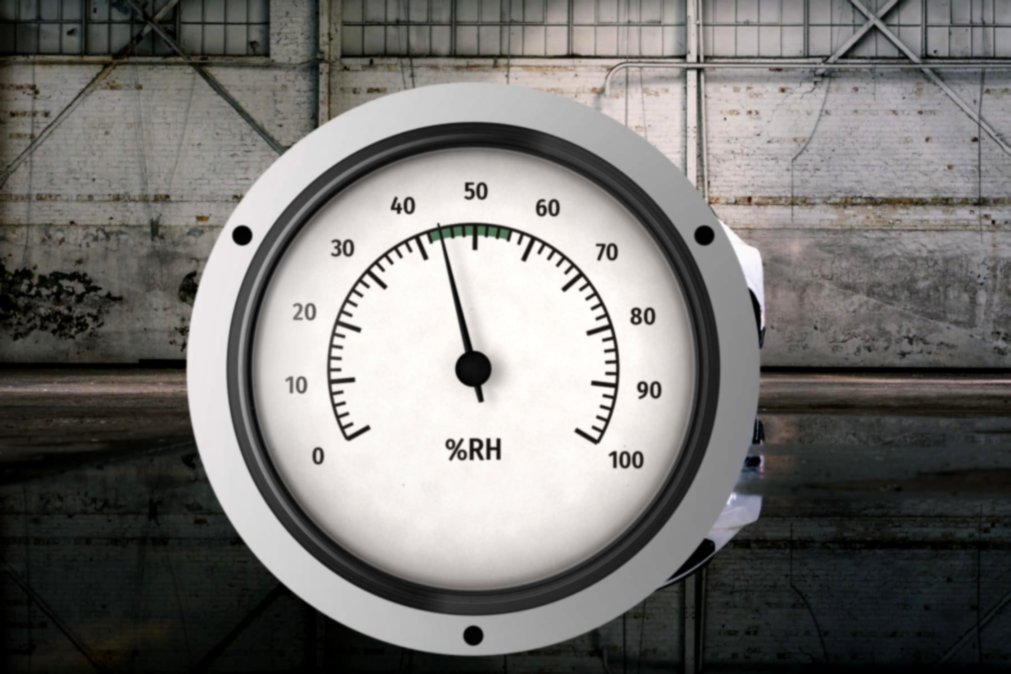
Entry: 44 %
